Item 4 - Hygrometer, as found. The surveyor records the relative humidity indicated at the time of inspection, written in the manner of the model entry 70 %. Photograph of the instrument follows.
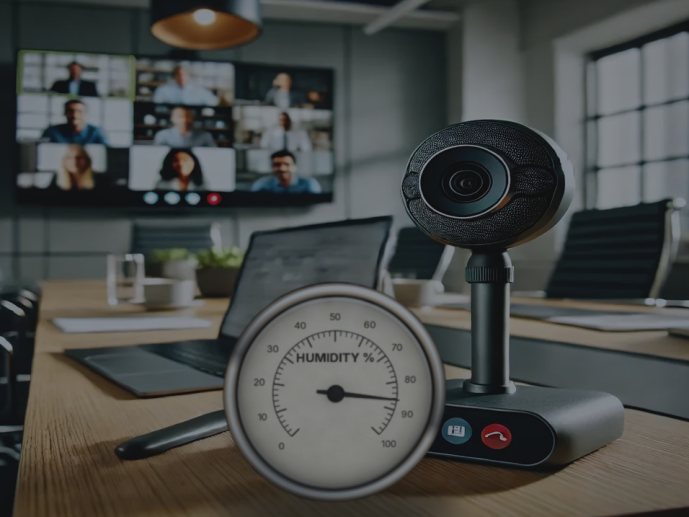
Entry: 86 %
